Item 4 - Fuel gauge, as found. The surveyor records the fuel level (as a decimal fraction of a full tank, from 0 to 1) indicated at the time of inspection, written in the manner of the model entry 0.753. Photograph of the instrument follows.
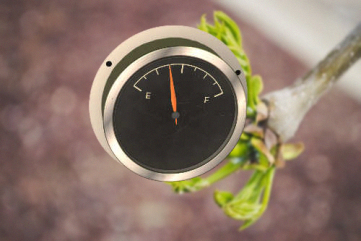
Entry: 0.375
